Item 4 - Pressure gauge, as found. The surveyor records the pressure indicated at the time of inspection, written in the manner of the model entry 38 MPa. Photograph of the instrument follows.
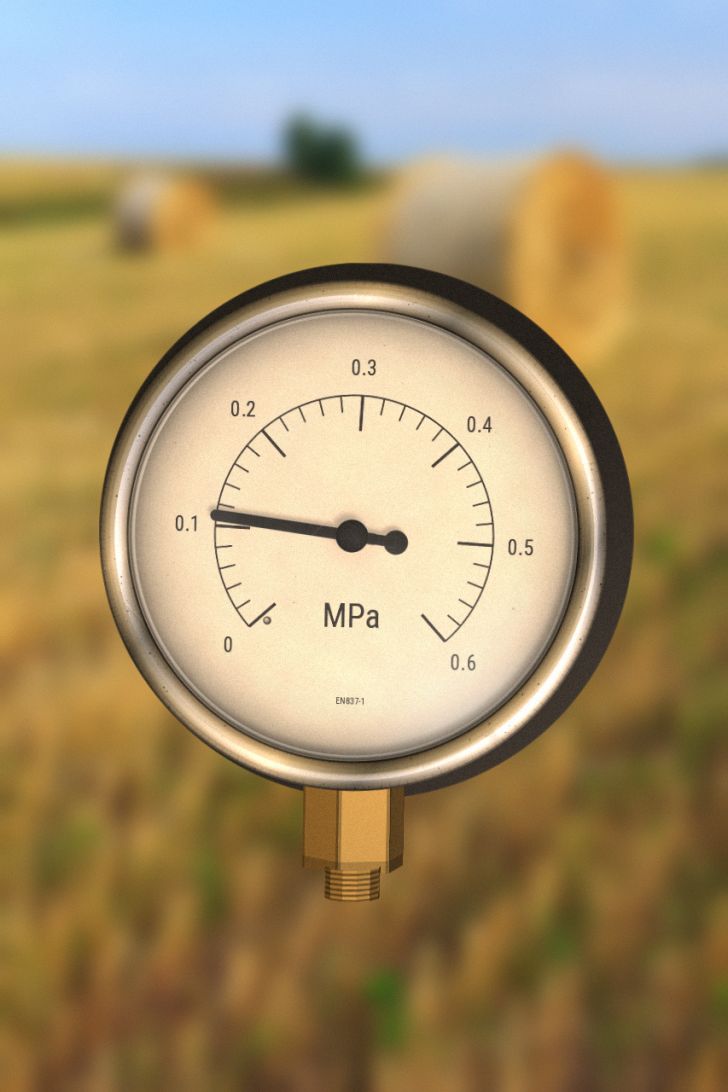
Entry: 0.11 MPa
